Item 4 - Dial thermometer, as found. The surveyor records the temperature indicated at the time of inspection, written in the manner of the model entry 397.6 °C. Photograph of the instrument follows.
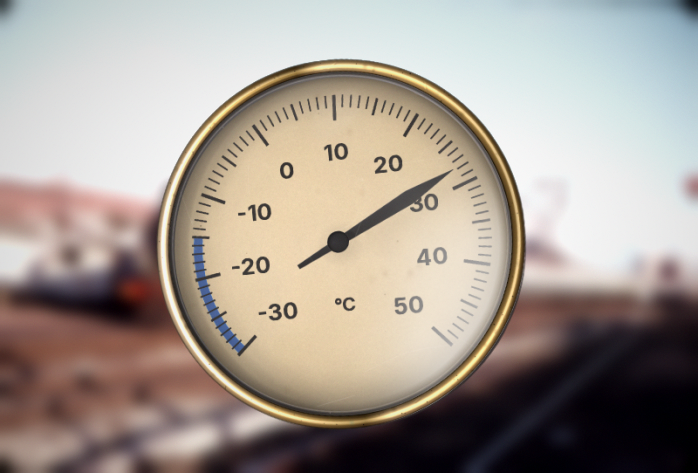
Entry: 28 °C
